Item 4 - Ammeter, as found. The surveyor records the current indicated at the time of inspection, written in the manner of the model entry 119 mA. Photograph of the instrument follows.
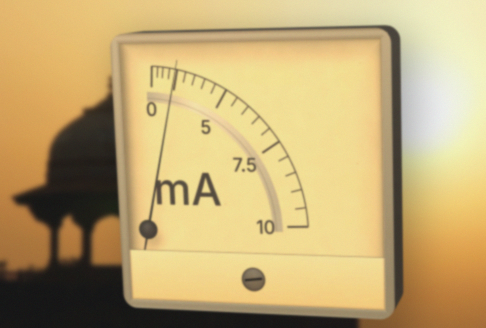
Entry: 2.5 mA
